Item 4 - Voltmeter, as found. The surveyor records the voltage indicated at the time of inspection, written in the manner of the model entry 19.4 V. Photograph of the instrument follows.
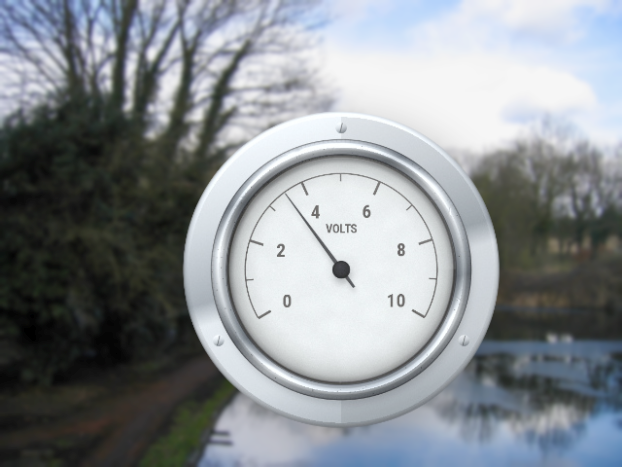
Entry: 3.5 V
